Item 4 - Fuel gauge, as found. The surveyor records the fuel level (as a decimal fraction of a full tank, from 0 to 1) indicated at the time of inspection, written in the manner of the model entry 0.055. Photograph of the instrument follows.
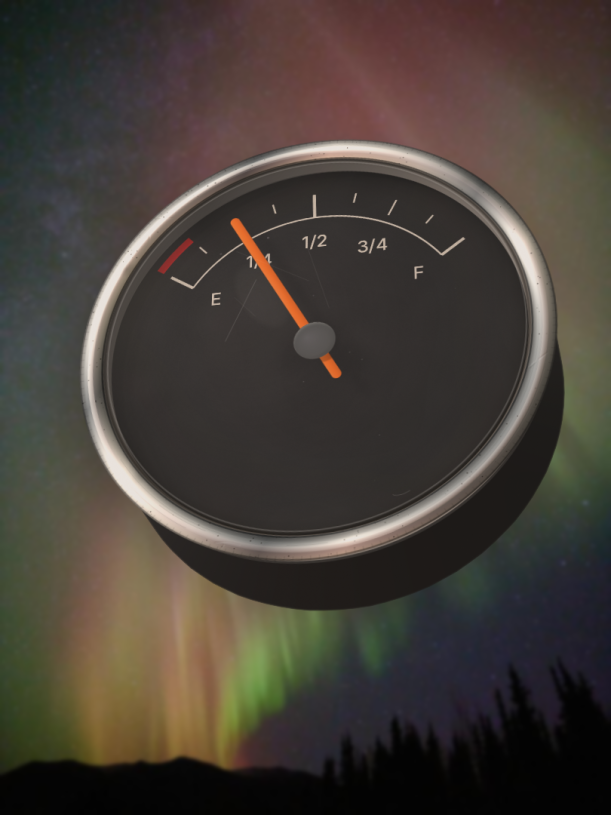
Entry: 0.25
